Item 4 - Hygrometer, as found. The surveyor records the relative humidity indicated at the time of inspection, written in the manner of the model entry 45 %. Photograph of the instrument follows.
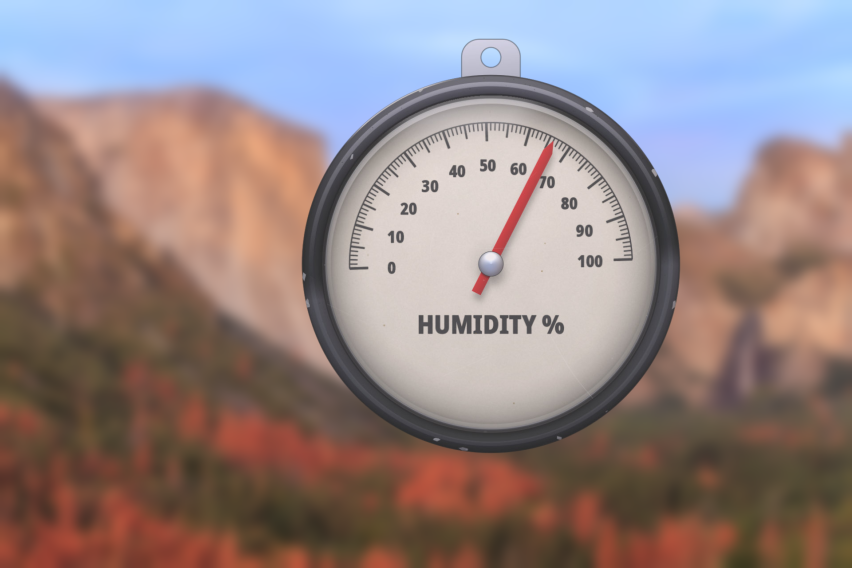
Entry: 66 %
